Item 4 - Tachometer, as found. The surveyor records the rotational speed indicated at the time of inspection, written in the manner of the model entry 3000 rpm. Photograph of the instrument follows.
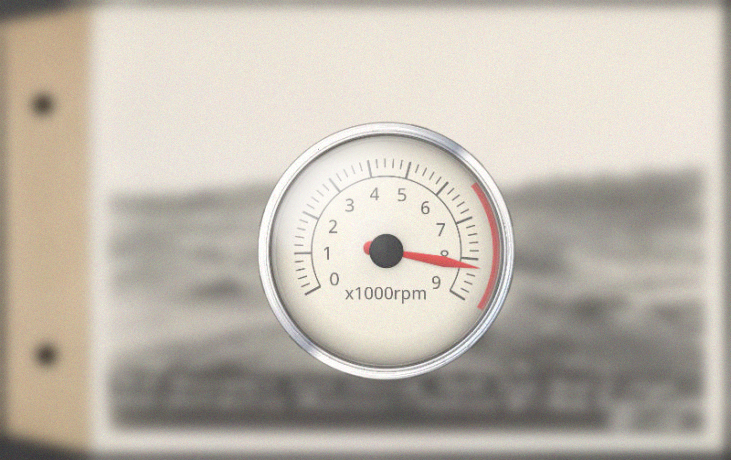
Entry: 8200 rpm
